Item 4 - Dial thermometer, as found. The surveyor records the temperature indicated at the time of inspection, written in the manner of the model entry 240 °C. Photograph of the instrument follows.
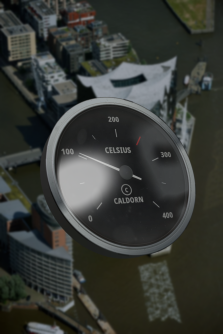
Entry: 100 °C
